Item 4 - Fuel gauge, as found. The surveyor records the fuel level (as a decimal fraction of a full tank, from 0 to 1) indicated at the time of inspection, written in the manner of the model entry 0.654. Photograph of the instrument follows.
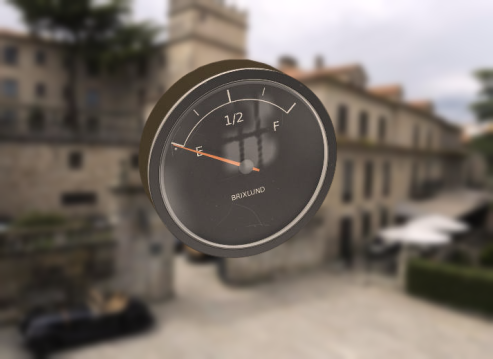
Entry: 0
